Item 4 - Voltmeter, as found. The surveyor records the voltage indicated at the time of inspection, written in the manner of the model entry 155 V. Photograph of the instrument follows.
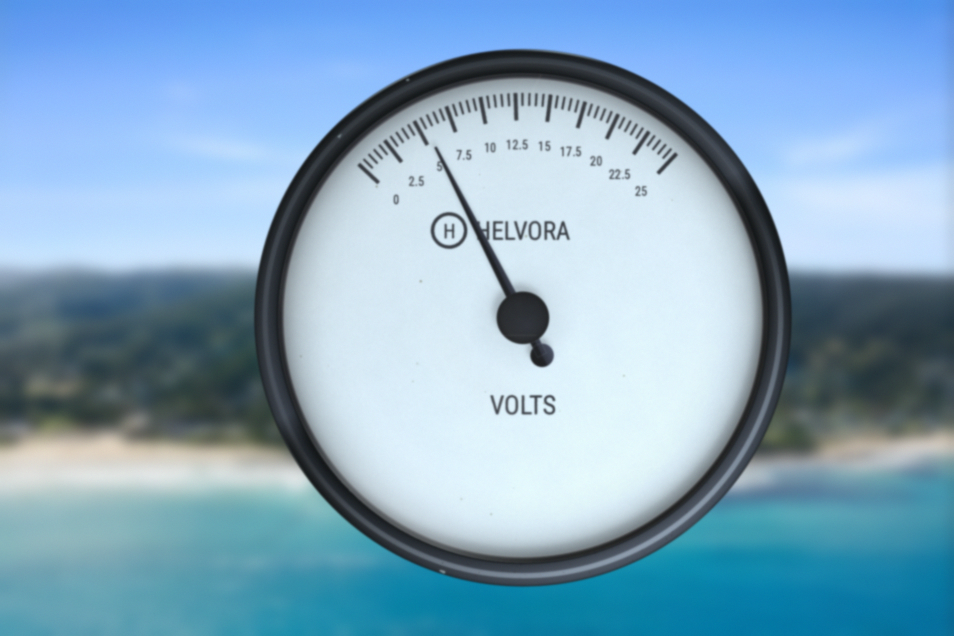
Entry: 5.5 V
